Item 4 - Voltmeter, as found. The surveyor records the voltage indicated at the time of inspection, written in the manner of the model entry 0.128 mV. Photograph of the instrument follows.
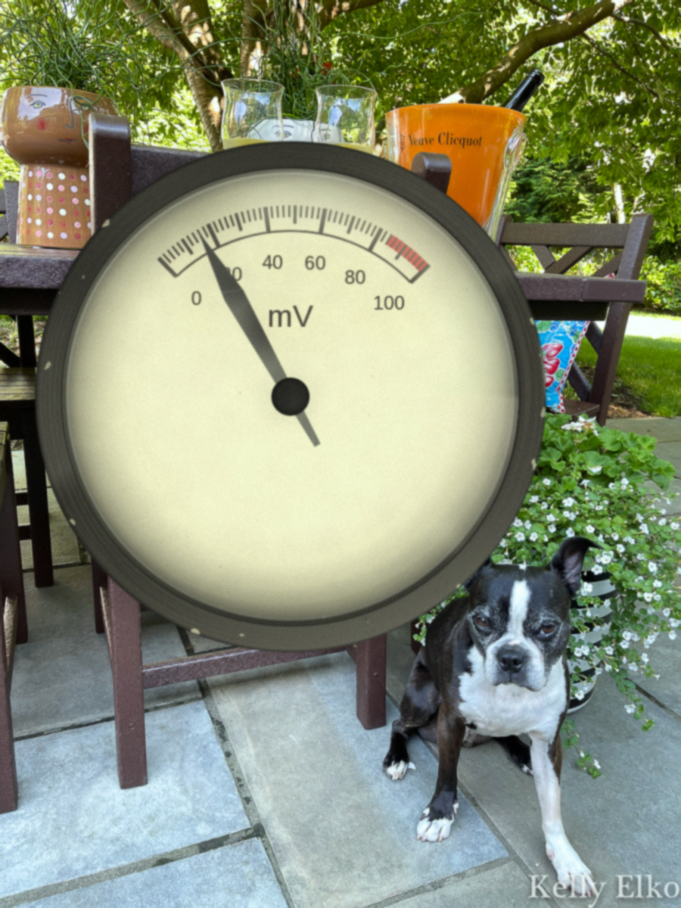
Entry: 16 mV
